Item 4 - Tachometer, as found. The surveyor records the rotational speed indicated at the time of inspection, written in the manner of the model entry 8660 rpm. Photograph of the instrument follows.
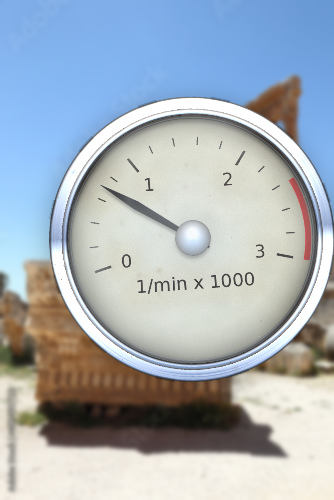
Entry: 700 rpm
